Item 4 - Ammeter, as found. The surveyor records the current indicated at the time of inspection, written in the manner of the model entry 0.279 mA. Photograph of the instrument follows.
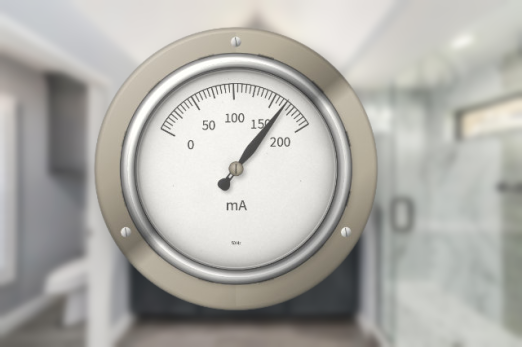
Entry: 165 mA
